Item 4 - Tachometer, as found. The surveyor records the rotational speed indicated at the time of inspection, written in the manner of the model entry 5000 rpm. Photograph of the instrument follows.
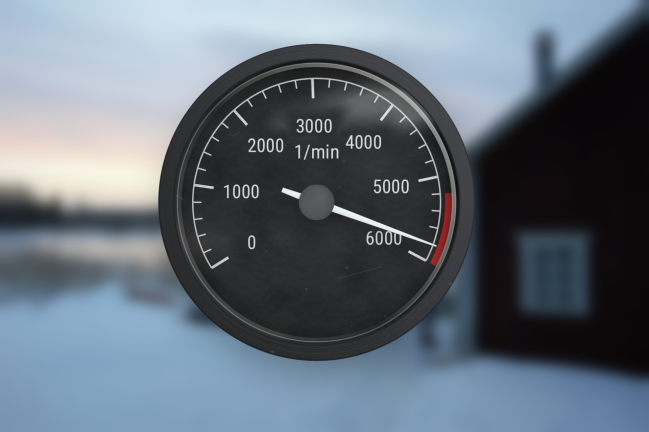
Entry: 5800 rpm
